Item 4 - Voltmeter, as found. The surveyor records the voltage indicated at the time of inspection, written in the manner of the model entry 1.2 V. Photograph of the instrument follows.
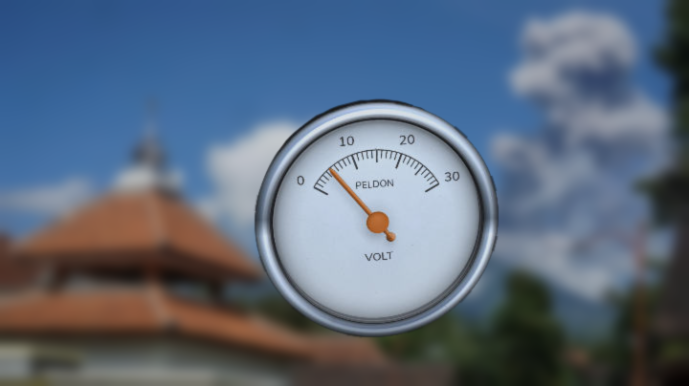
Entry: 5 V
